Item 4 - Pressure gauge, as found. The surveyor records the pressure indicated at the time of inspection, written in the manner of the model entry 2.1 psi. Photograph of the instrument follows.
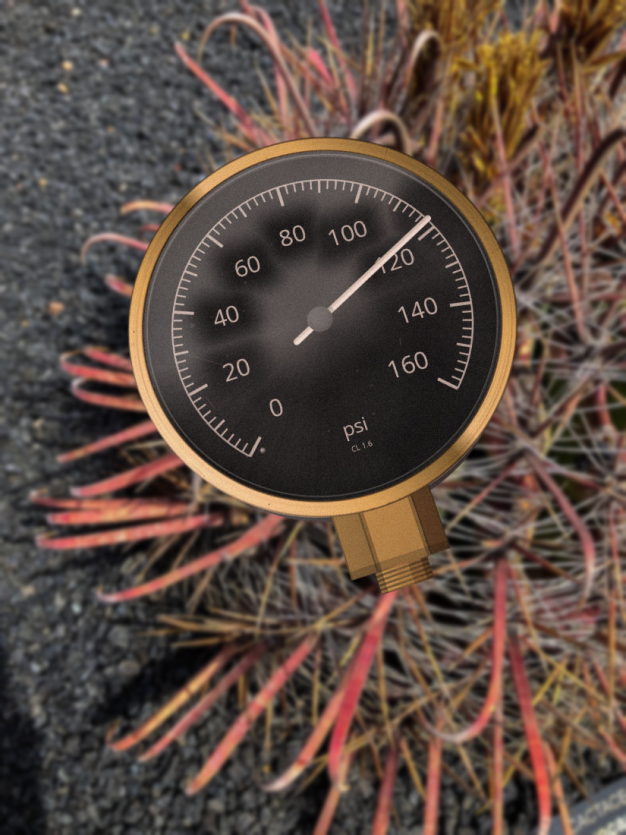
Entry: 118 psi
